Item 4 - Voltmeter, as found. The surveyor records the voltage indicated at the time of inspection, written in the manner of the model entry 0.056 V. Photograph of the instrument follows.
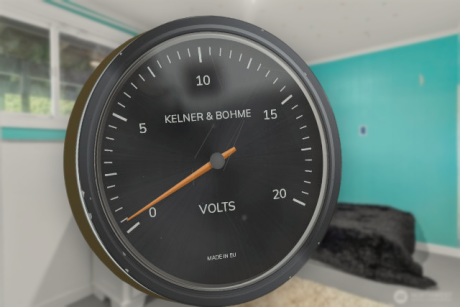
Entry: 0.5 V
